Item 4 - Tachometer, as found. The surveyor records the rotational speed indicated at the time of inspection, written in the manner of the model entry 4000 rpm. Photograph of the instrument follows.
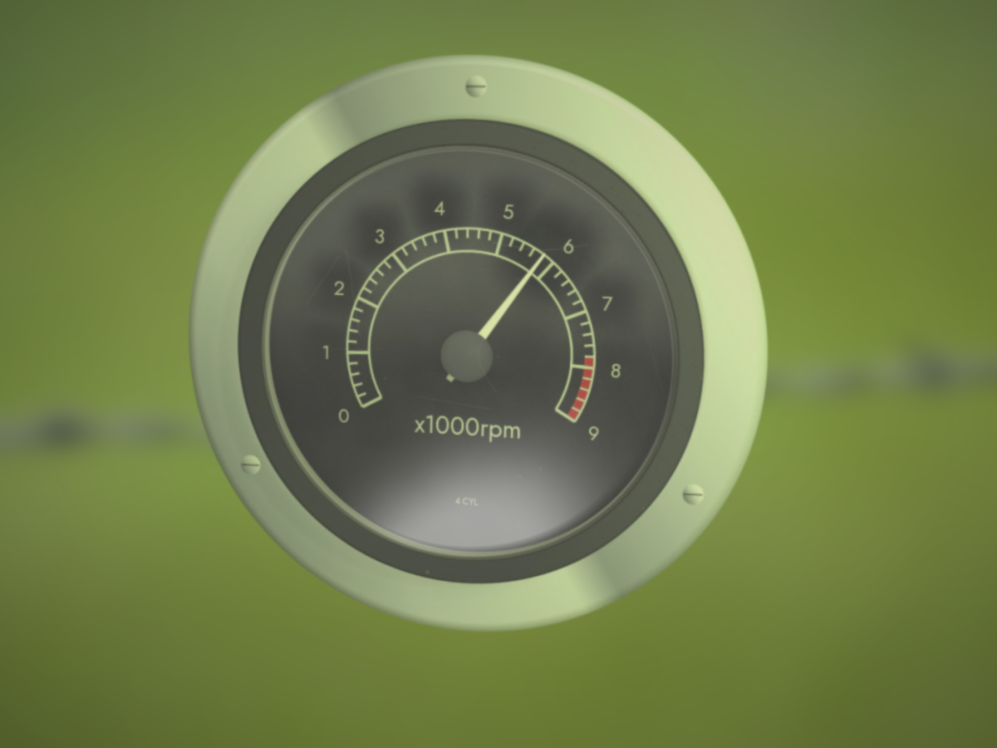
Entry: 5800 rpm
